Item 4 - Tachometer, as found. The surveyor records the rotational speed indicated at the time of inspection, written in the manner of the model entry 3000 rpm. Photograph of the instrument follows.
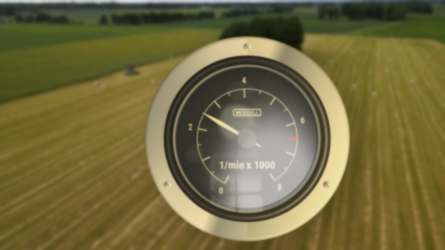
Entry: 2500 rpm
